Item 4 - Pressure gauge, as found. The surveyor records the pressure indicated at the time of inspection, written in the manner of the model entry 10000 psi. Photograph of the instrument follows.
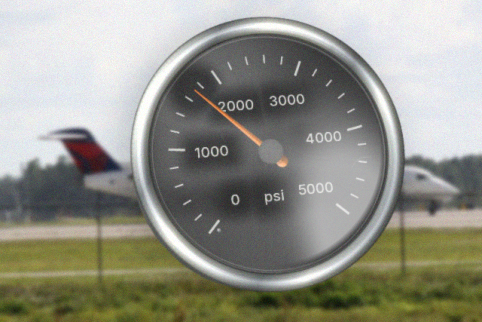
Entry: 1700 psi
